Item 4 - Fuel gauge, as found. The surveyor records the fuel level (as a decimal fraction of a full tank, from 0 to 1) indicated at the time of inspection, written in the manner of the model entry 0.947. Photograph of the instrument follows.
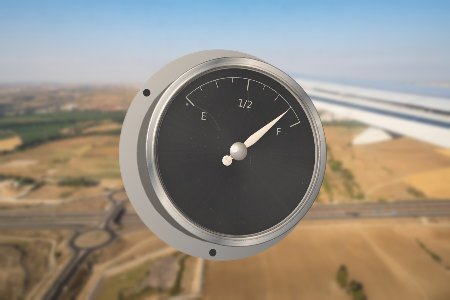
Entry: 0.875
